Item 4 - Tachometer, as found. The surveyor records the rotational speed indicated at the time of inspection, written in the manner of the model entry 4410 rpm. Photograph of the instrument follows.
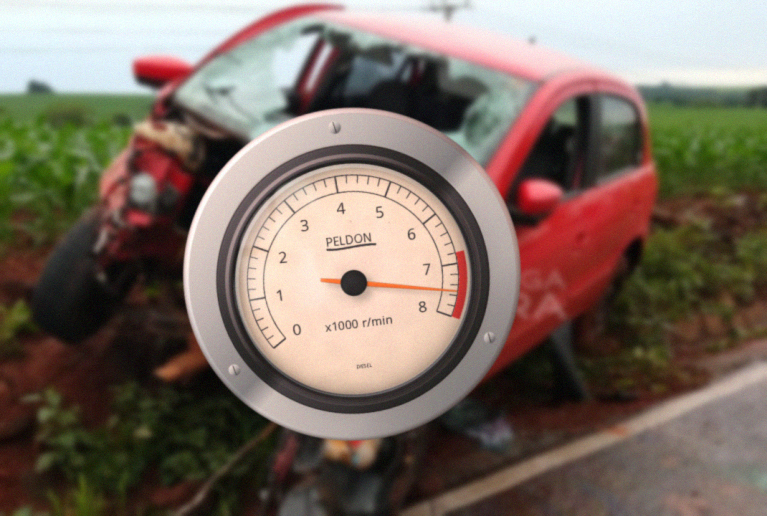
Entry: 7500 rpm
